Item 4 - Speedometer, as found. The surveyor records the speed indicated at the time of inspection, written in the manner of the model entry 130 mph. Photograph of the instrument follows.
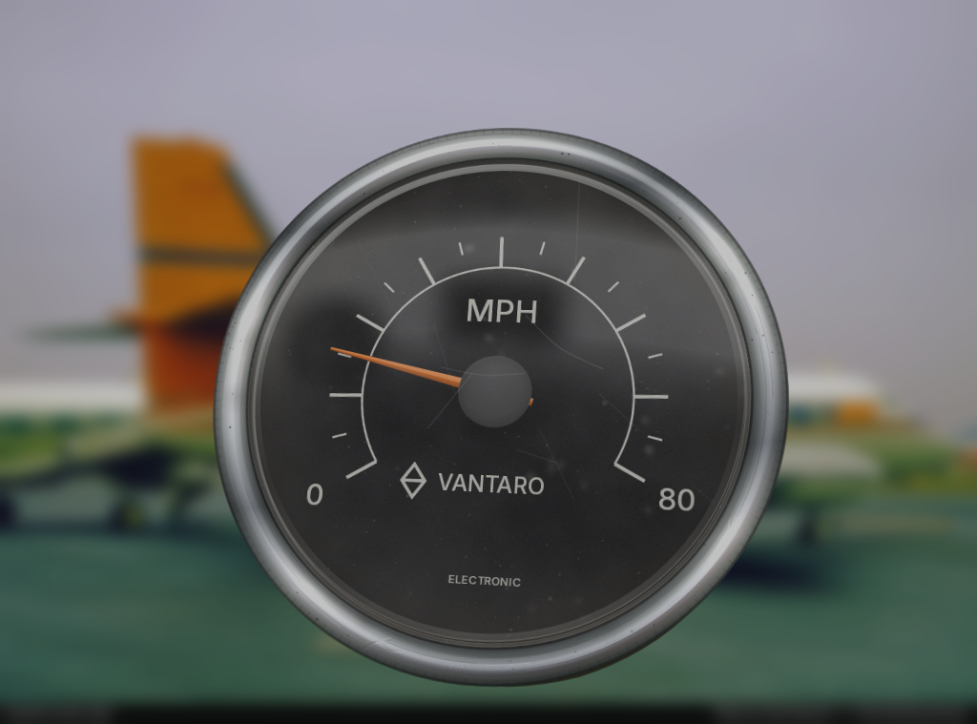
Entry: 15 mph
